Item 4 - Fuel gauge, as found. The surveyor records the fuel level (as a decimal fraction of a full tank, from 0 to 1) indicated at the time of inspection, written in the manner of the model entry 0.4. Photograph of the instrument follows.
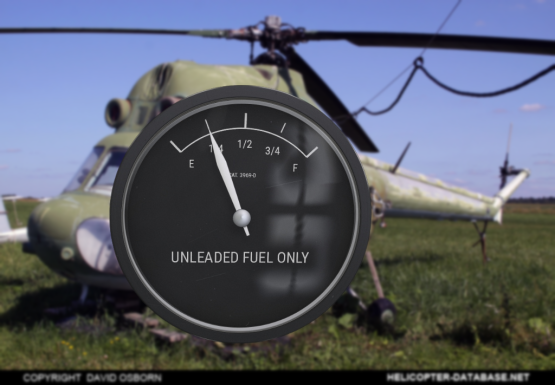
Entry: 0.25
